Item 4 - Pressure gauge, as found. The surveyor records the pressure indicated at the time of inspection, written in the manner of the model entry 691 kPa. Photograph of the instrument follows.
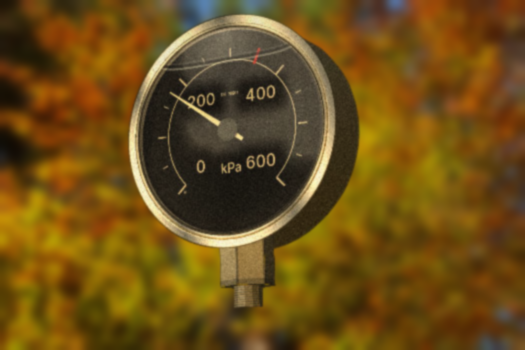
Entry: 175 kPa
